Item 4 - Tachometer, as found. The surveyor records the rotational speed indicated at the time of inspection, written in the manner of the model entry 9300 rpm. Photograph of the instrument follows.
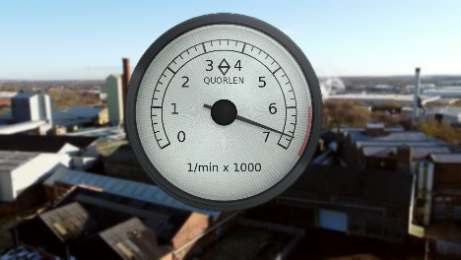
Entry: 6700 rpm
